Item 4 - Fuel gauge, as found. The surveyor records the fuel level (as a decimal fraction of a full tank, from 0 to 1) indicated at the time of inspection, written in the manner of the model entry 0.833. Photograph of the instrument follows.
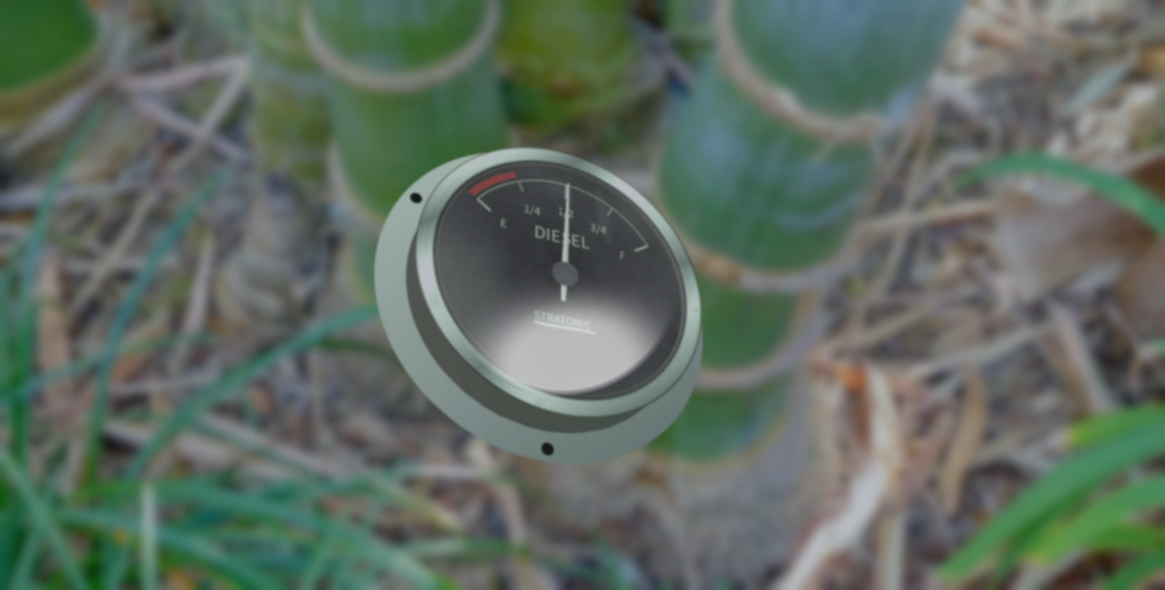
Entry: 0.5
